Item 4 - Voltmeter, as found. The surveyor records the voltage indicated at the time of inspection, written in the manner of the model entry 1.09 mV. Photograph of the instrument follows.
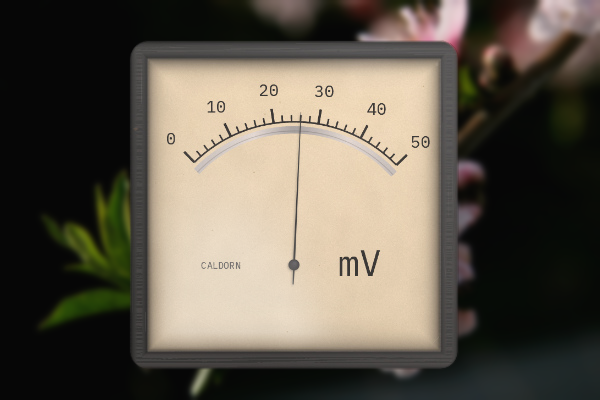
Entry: 26 mV
